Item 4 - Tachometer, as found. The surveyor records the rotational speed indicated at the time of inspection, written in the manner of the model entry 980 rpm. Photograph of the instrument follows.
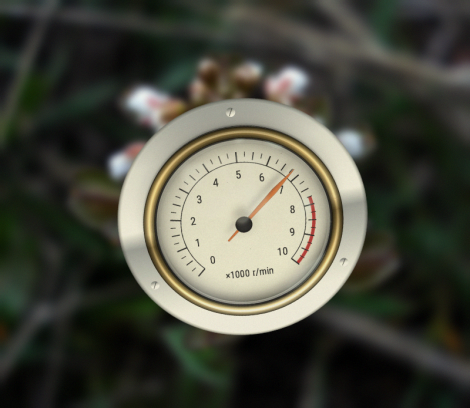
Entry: 6750 rpm
